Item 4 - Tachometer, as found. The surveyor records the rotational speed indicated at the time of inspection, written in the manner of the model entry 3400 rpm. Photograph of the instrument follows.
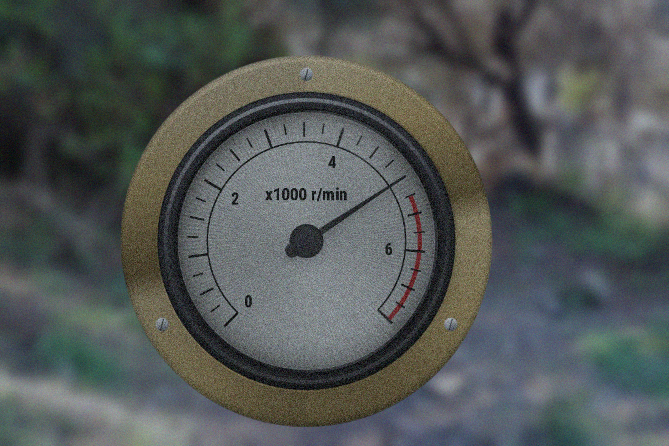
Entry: 5000 rpm
